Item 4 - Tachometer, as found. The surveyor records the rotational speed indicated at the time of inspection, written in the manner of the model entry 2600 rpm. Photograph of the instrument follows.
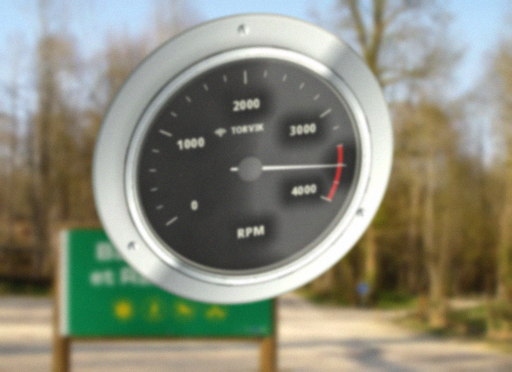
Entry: 3600 rpm
